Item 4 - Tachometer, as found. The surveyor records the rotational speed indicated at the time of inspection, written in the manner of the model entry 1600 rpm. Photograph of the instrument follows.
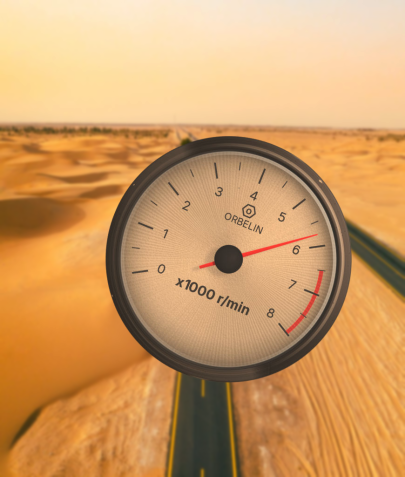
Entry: 5750 rpm
